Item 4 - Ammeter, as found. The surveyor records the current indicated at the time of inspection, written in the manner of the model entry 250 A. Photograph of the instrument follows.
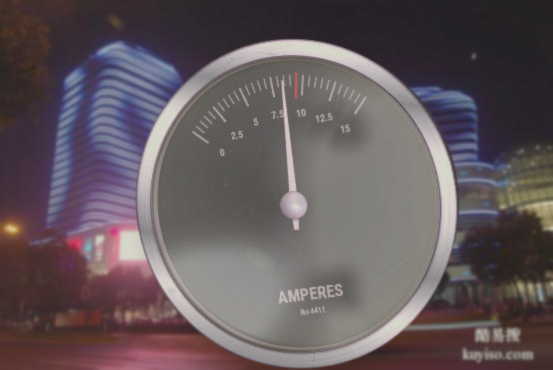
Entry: 8.5 A
